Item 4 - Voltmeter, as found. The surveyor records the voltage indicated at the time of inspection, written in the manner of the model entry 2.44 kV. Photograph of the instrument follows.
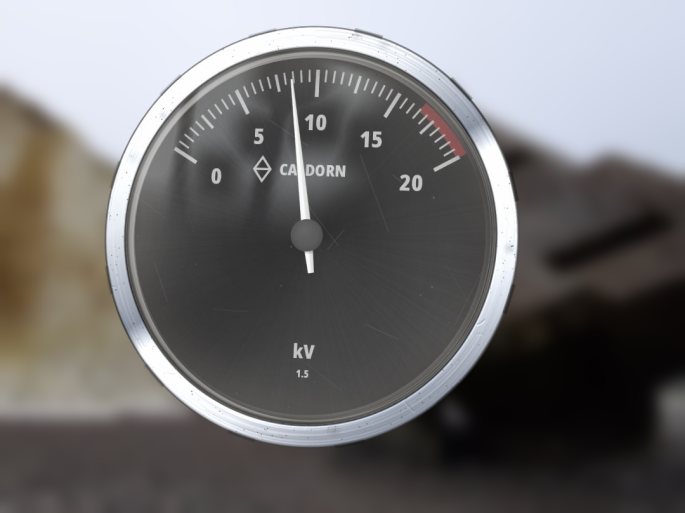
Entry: 8.5 kV
